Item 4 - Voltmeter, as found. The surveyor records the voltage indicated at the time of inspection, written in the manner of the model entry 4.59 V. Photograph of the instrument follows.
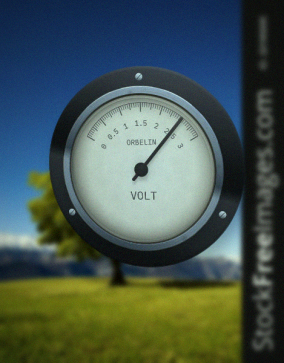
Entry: 2.5 V
